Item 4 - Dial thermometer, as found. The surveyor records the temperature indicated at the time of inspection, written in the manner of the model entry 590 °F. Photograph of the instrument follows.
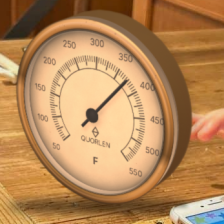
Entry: 375 °F
